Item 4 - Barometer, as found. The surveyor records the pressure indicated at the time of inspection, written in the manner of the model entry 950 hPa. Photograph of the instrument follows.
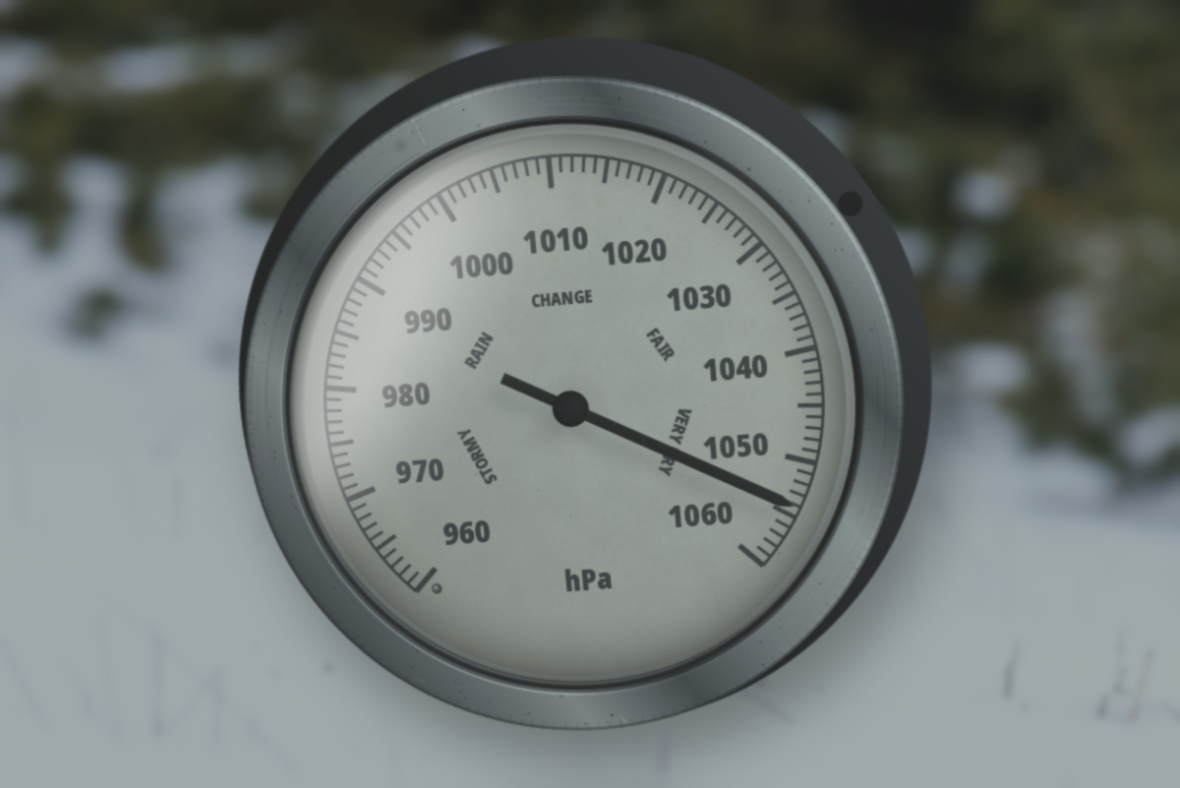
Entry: 1054 hPa
